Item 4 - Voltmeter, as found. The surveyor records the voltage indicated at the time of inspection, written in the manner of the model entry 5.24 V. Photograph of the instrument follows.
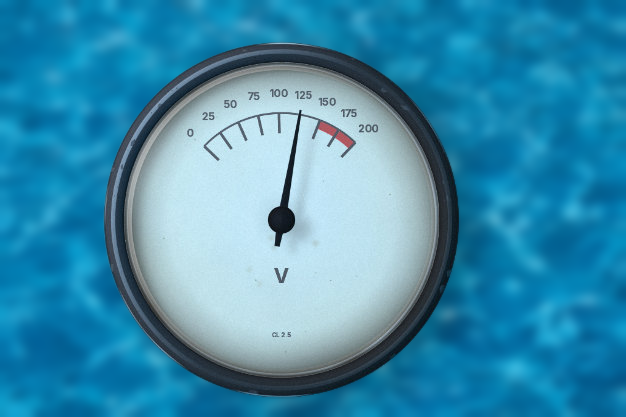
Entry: 125 V
